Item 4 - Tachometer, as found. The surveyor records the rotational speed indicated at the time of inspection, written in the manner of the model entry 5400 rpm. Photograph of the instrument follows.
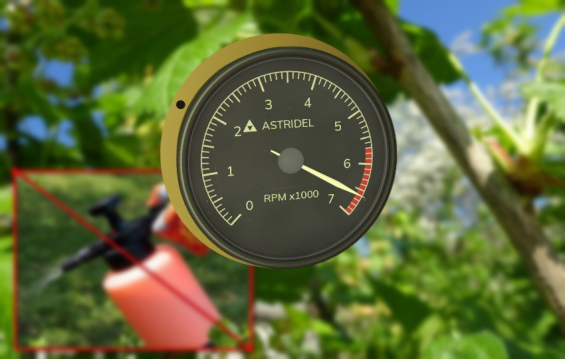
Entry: 6600 rpm
